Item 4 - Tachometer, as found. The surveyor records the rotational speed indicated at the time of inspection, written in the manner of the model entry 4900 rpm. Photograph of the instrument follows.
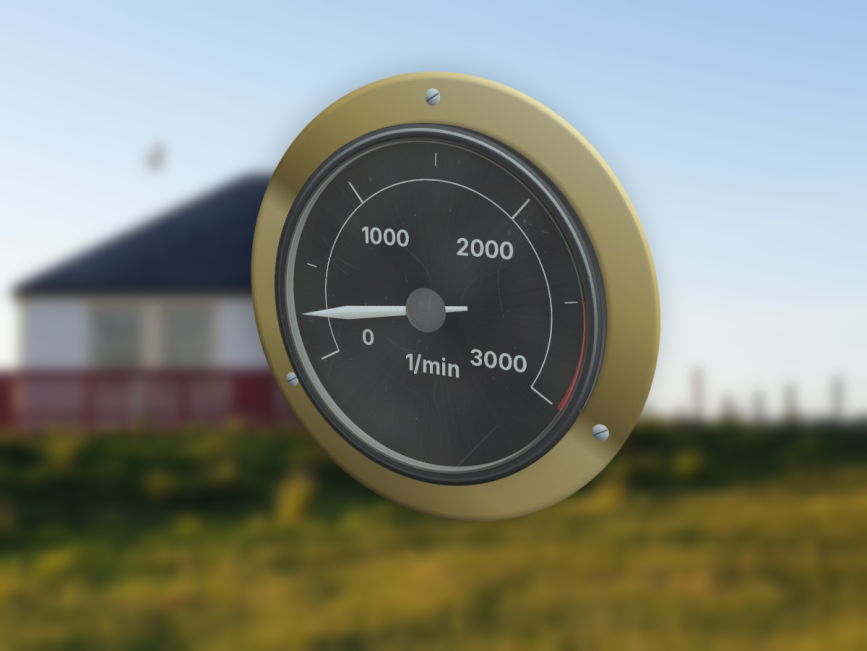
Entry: 250 rpm
